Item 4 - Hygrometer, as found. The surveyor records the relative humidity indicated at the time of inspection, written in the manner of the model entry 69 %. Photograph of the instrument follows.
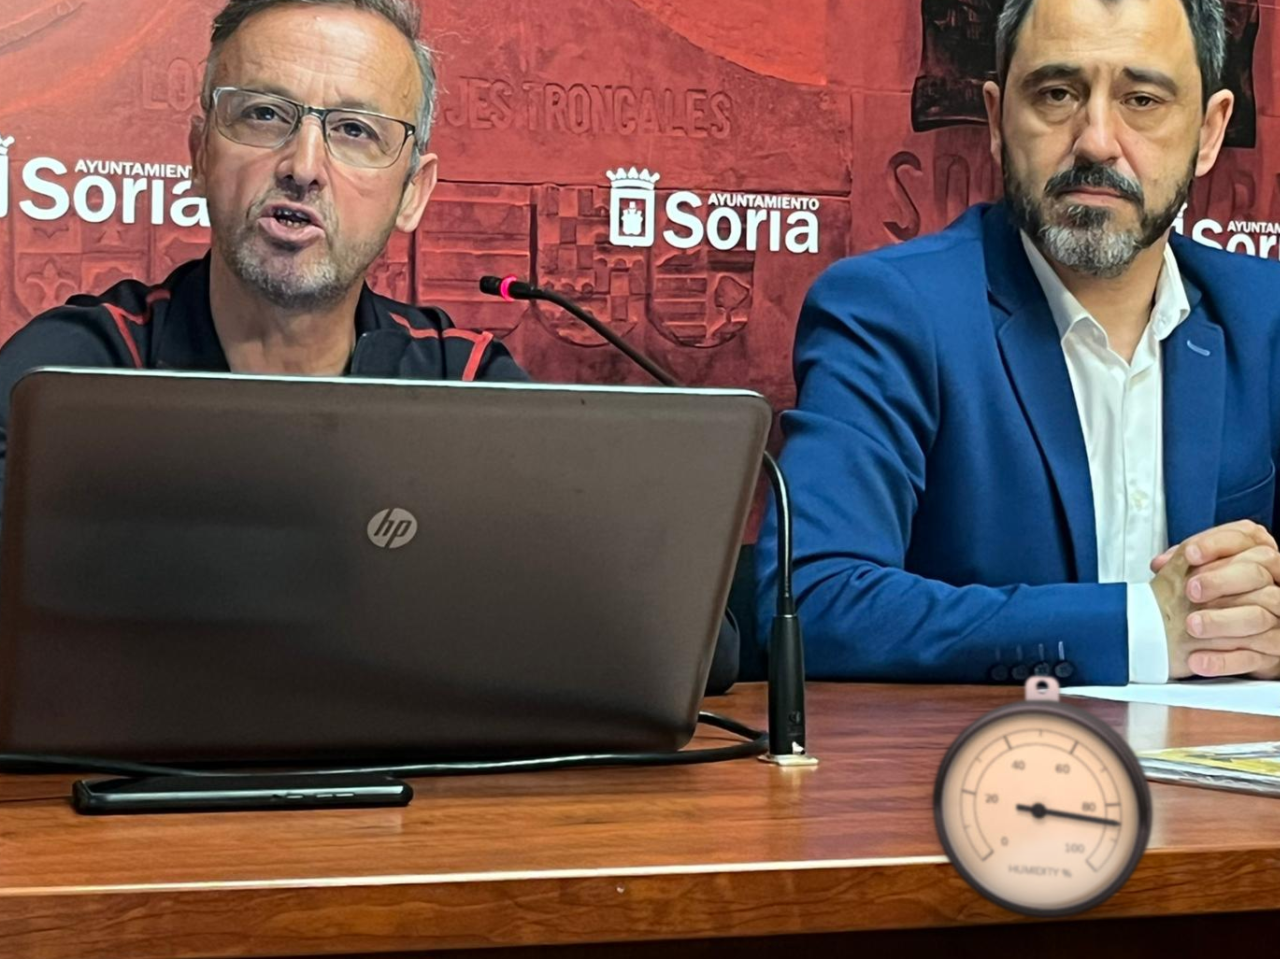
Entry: 85 %
